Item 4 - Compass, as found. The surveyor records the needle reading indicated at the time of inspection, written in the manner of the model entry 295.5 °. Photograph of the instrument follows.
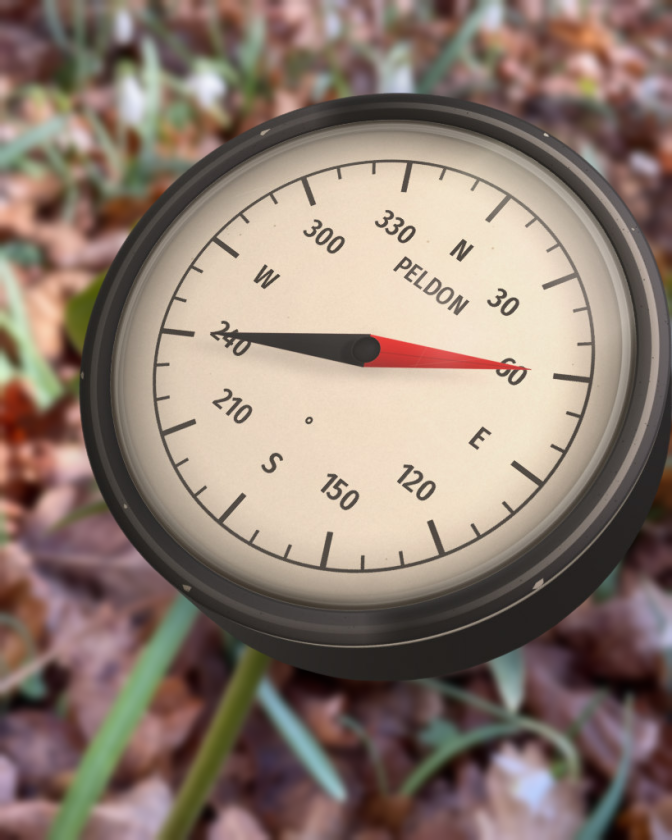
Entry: 60 °
